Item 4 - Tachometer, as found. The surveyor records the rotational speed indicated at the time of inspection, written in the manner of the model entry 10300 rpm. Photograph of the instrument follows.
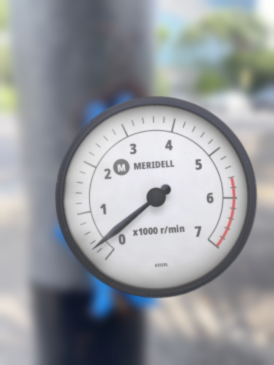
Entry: 300 rpm
